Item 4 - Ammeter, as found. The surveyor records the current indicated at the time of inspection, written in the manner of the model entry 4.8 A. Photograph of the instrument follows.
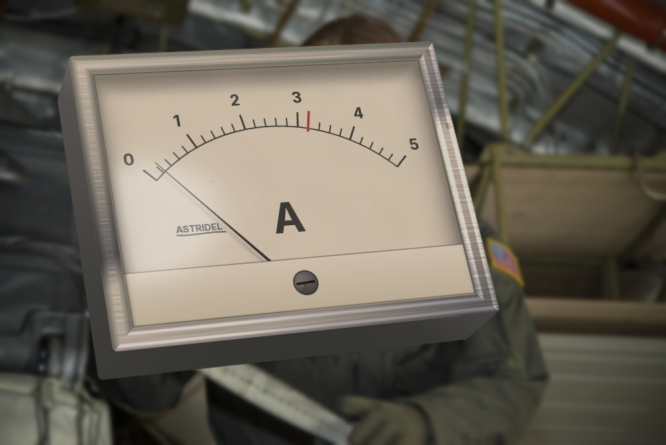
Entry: 0.2 A
